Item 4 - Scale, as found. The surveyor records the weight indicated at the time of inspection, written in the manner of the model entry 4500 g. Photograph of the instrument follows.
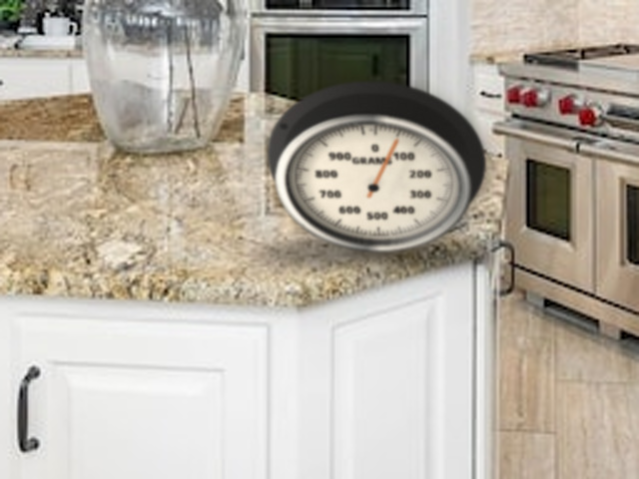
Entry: 50 g
